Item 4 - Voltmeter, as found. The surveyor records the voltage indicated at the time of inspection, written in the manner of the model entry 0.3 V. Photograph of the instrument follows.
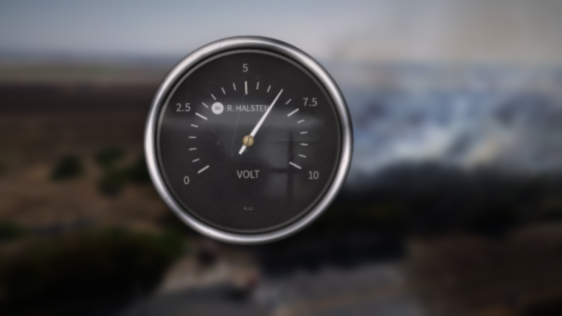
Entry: 6.5 V
